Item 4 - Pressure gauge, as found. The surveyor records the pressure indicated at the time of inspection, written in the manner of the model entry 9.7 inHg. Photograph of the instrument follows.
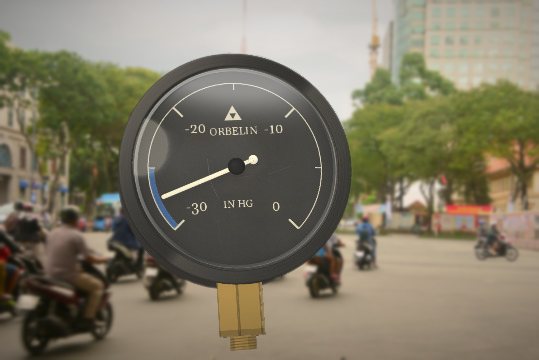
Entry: -27.5 inHg
